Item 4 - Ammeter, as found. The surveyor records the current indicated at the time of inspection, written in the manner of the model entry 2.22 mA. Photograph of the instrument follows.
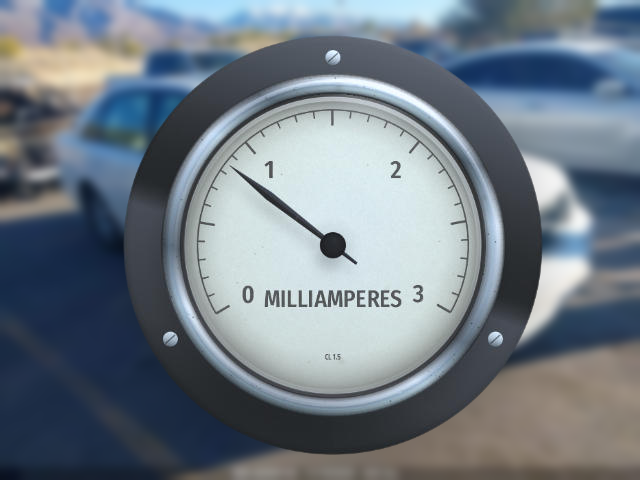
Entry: 0.85 mA
